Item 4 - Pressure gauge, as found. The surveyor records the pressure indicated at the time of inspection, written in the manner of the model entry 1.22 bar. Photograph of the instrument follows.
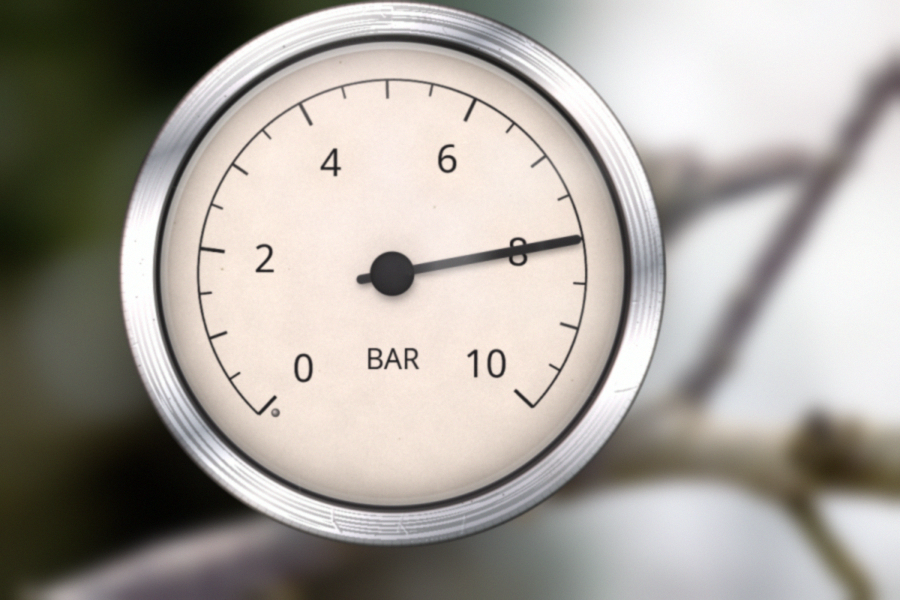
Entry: 8 bar
